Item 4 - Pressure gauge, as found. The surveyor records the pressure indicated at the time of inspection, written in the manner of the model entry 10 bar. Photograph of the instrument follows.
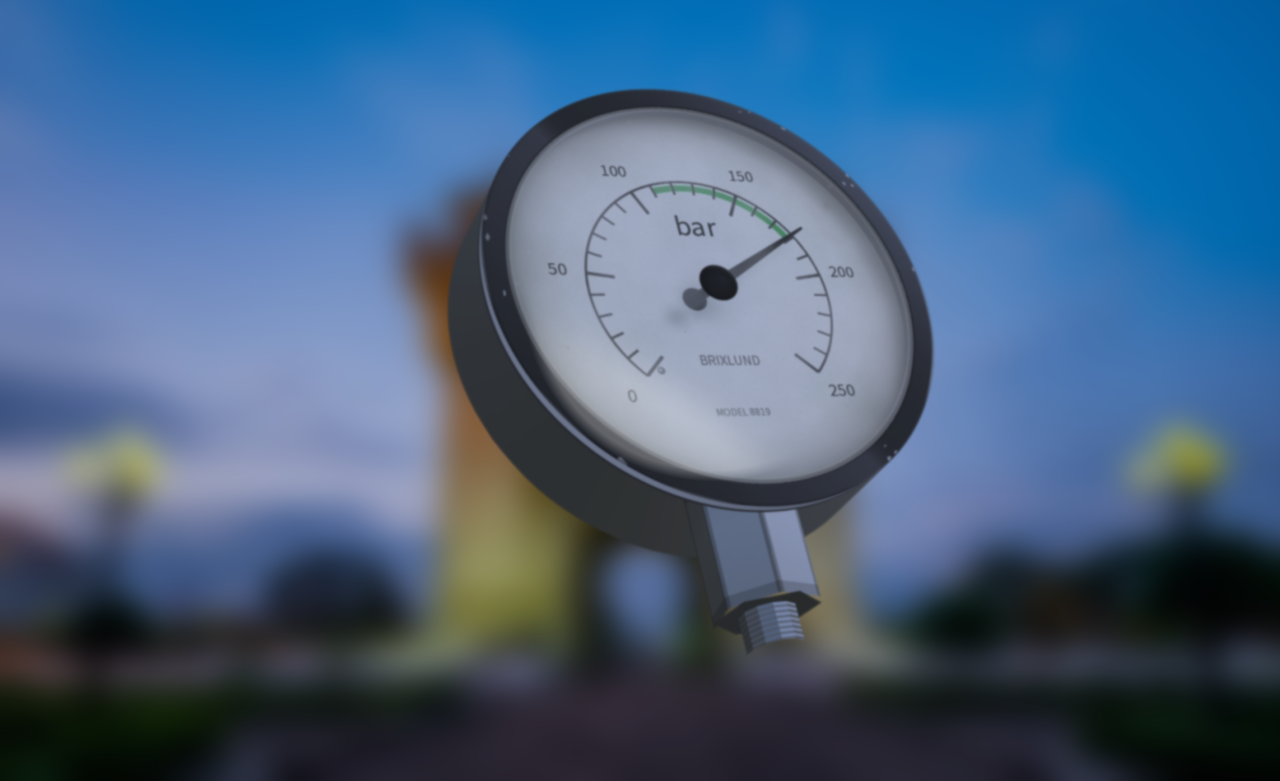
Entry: 180 bar
